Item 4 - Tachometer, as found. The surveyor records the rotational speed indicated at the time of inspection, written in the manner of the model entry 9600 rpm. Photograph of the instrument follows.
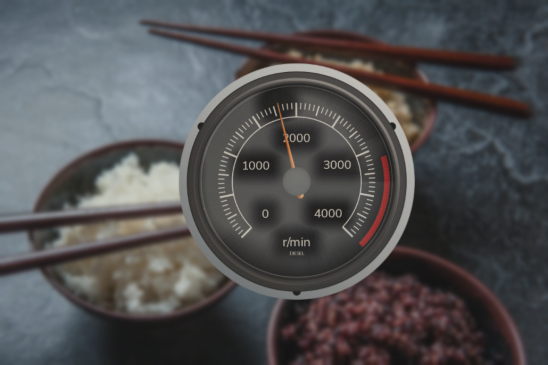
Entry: 1800 rpm
